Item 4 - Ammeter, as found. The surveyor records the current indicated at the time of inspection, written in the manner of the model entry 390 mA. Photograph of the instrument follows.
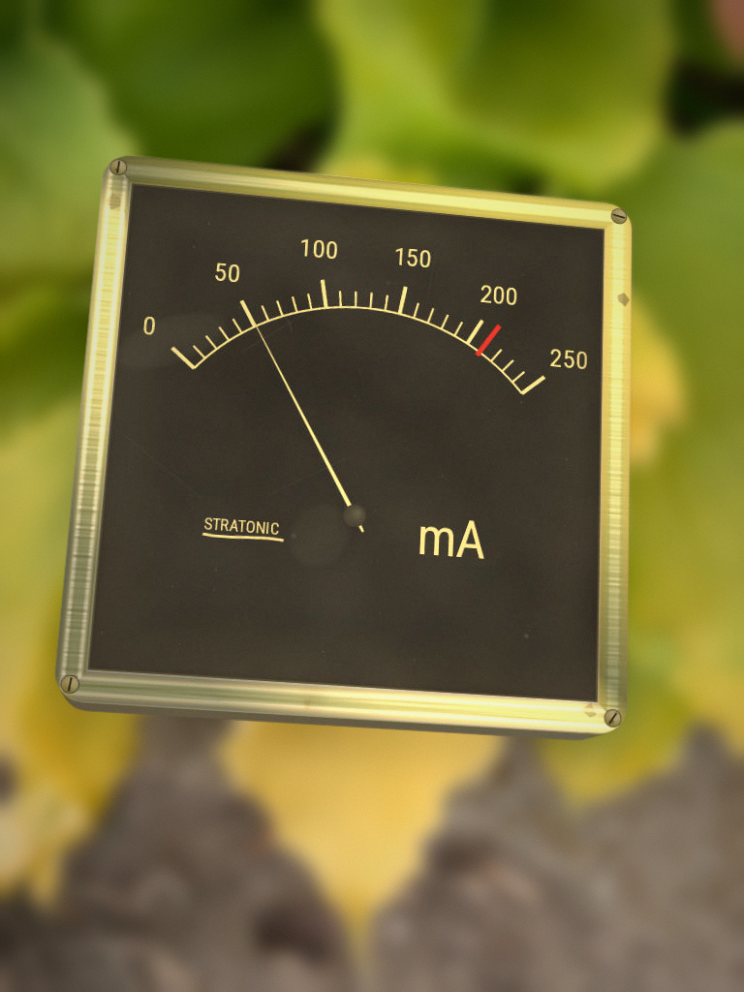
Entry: 50 mA
